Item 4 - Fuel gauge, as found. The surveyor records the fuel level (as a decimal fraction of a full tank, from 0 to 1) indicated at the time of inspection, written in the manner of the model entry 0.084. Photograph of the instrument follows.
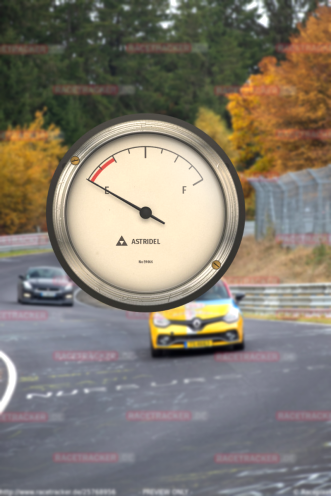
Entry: 0
